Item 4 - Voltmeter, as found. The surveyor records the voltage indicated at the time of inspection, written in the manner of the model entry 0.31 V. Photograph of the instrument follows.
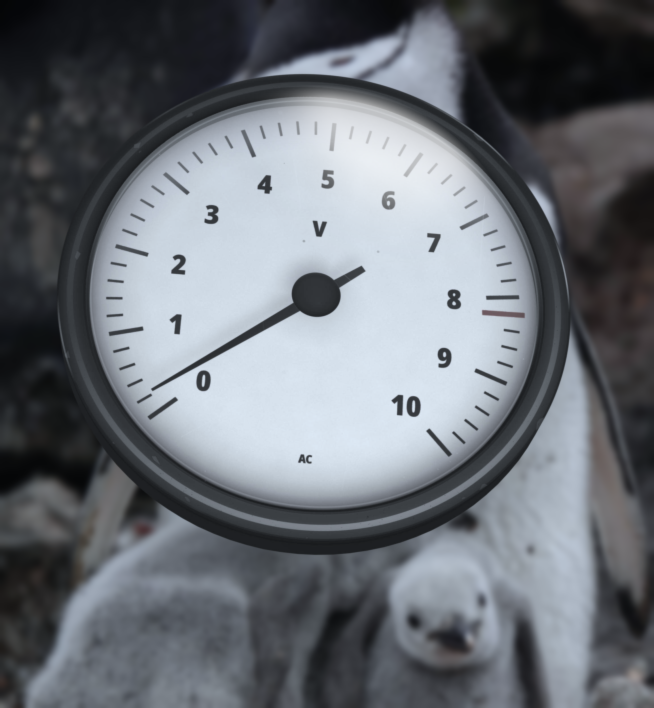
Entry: 0.2 V
